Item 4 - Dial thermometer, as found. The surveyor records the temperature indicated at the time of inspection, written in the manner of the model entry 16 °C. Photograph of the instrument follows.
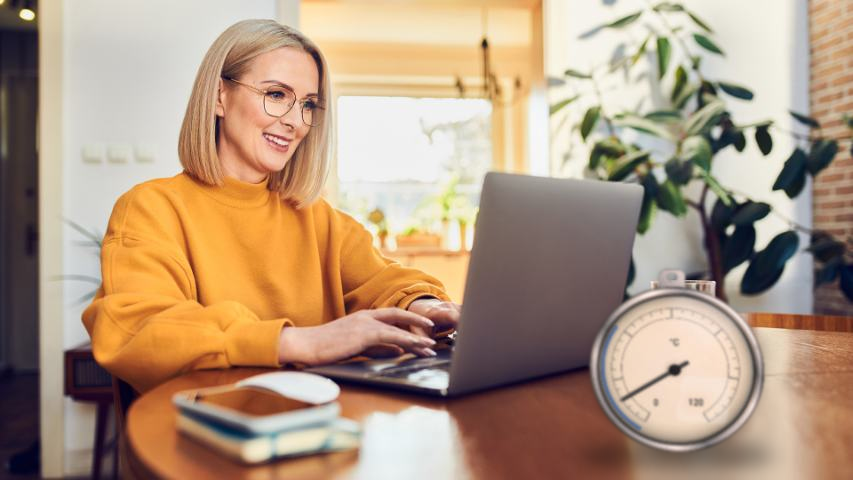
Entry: 12 °C
